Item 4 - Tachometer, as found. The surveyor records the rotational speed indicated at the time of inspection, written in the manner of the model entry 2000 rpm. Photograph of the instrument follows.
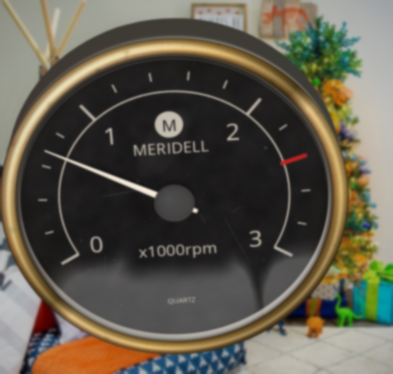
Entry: 700 rpm
